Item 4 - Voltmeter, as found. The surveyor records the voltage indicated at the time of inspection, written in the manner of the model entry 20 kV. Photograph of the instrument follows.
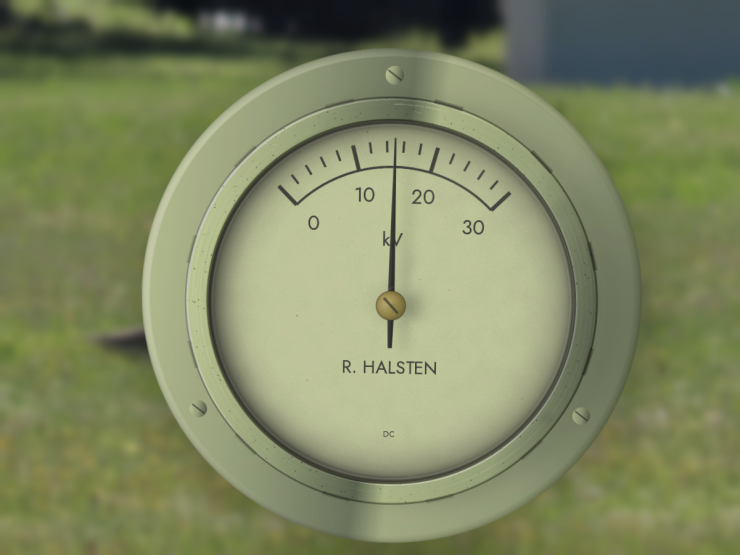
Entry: 15 kV
